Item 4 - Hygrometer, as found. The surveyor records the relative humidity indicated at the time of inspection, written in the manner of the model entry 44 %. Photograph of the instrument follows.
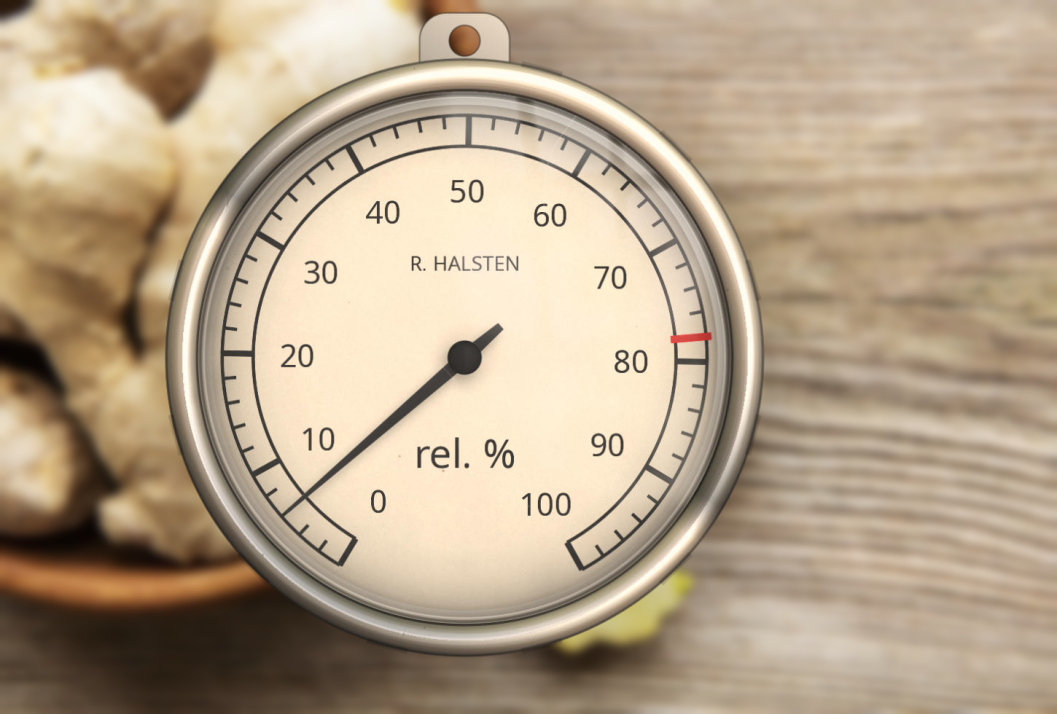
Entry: 6 %
